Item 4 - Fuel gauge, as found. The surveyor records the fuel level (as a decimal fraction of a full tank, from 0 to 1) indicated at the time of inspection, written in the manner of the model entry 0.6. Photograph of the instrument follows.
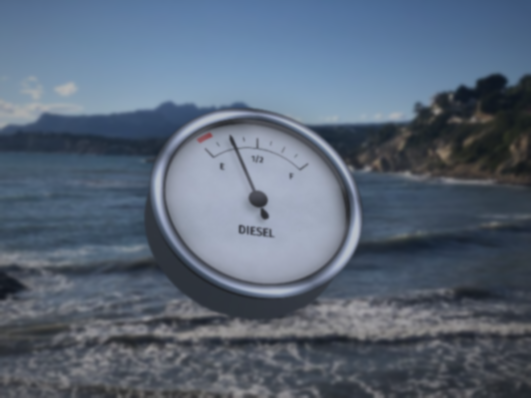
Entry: 0.25
